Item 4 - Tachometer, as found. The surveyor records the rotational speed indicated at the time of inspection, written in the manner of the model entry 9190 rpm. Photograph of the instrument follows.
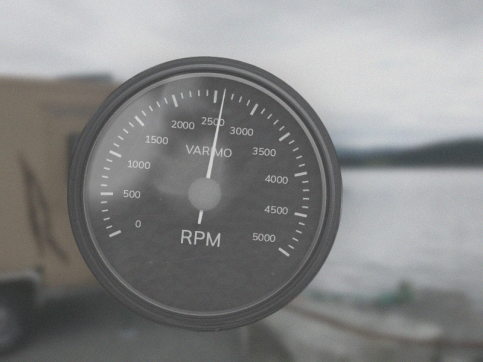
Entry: 2600 rpm
